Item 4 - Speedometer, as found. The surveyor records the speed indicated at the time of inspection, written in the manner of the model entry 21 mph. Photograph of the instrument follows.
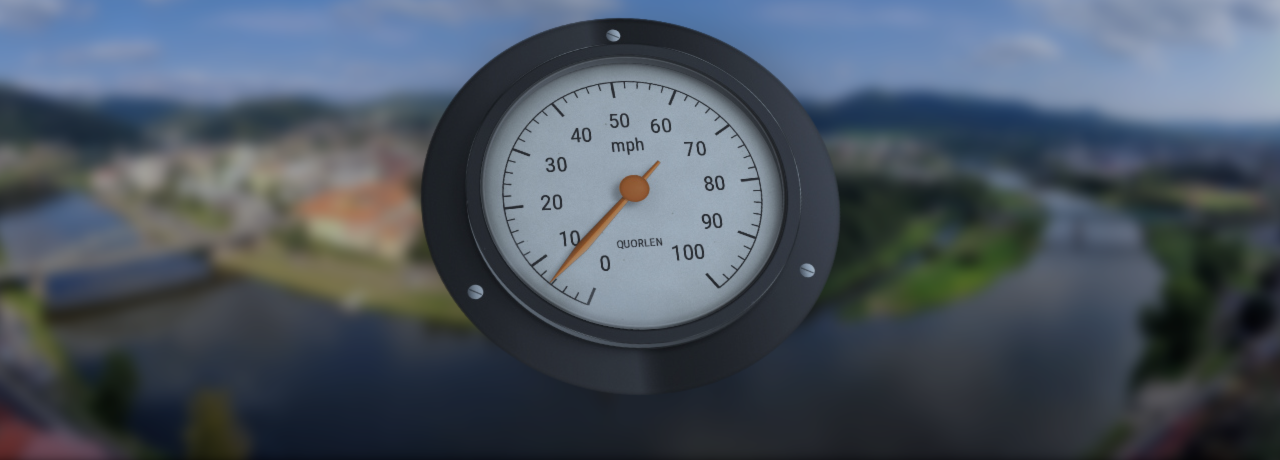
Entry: 6 mph
